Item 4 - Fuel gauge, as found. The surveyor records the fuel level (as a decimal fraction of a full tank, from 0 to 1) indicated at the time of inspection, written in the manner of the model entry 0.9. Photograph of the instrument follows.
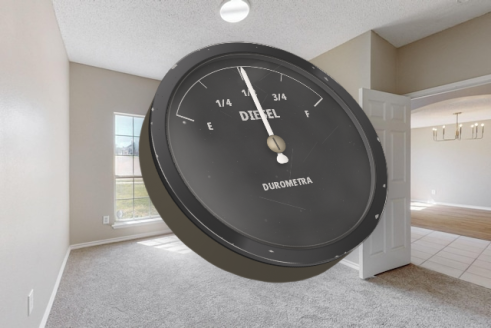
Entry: 0.5
